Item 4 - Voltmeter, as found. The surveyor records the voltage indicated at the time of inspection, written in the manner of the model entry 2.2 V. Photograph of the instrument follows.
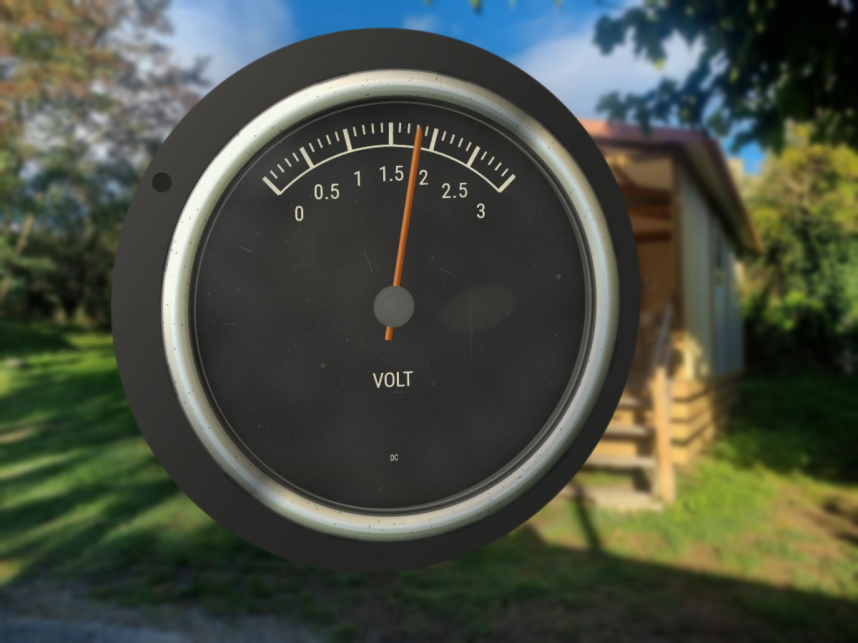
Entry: 1.8 V
